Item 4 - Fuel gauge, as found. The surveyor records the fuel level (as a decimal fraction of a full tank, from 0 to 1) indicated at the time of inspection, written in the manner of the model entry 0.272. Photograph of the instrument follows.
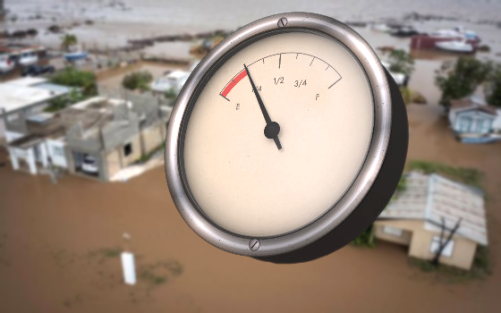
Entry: 0.25
